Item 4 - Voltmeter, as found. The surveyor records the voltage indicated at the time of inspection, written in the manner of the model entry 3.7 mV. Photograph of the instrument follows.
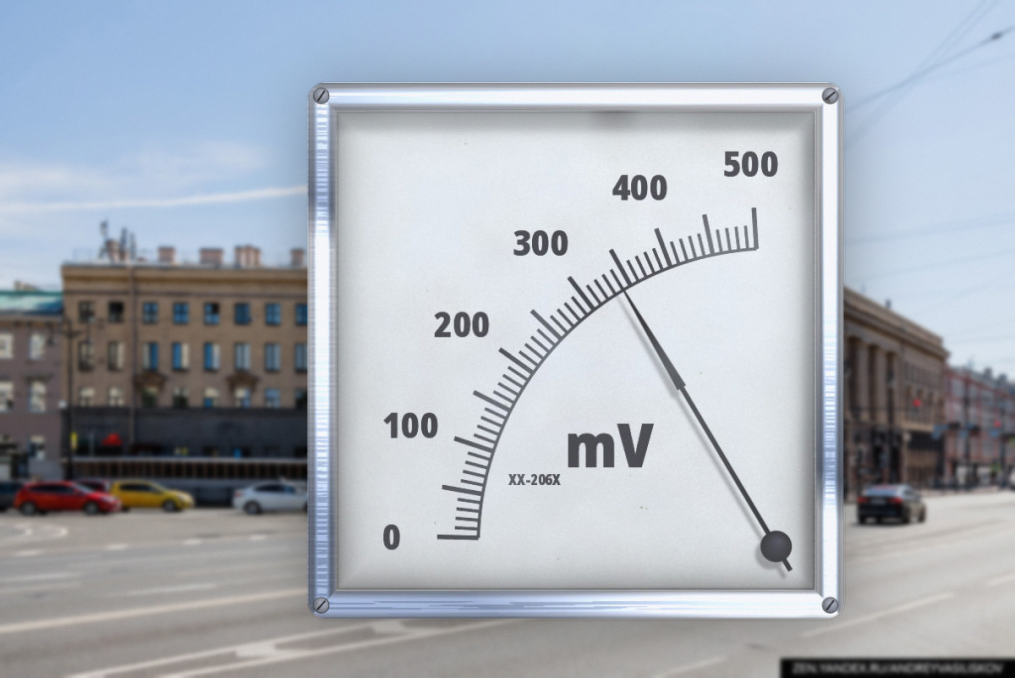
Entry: 340 mV
